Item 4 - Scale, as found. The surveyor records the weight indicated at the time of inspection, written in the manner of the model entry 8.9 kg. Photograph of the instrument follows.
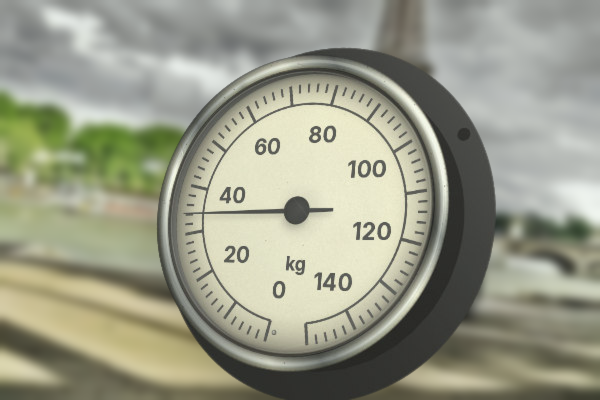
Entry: 34 kg
